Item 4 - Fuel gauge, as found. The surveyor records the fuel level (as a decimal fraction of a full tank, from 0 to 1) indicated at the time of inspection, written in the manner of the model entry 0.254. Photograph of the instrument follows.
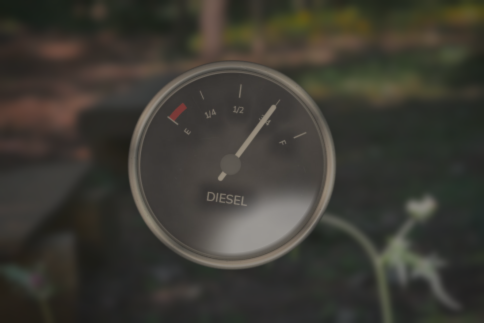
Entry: 0.75
